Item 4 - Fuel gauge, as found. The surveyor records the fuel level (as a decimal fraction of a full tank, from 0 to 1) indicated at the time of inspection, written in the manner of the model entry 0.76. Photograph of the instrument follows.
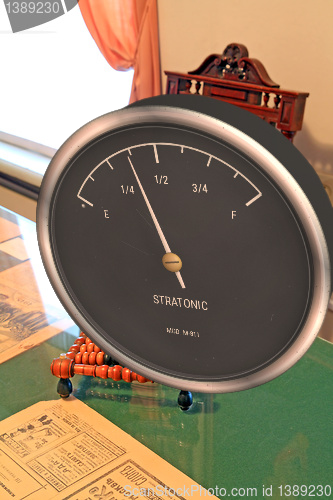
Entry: 0.375
